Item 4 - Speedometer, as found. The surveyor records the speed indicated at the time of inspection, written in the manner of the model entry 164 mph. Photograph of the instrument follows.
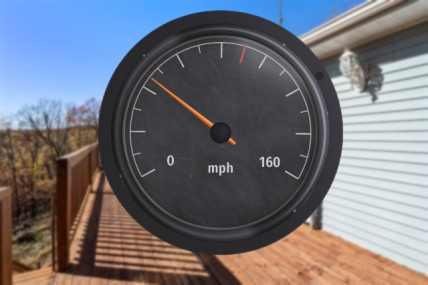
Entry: 45 mph
